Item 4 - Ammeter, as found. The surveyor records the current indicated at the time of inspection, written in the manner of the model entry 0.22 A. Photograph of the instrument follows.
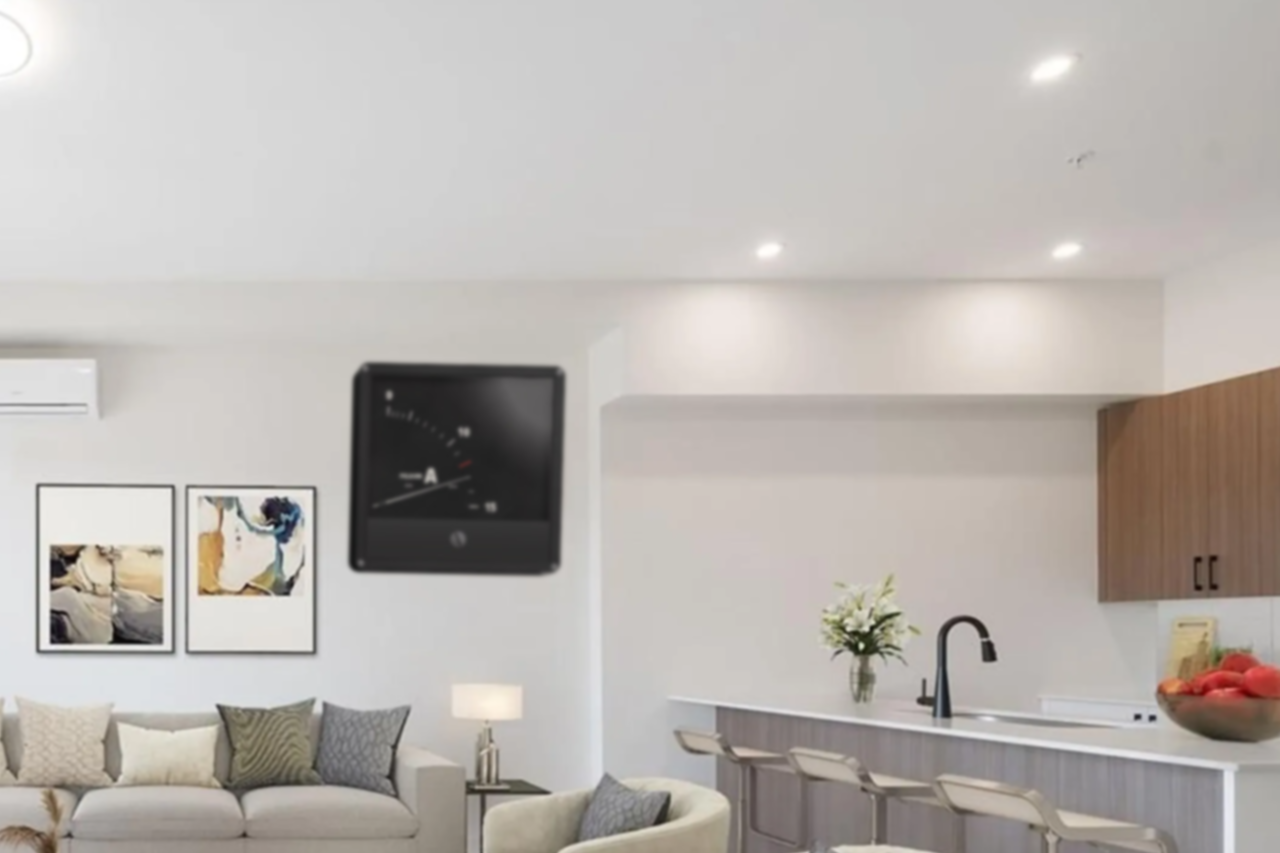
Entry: 13 A
